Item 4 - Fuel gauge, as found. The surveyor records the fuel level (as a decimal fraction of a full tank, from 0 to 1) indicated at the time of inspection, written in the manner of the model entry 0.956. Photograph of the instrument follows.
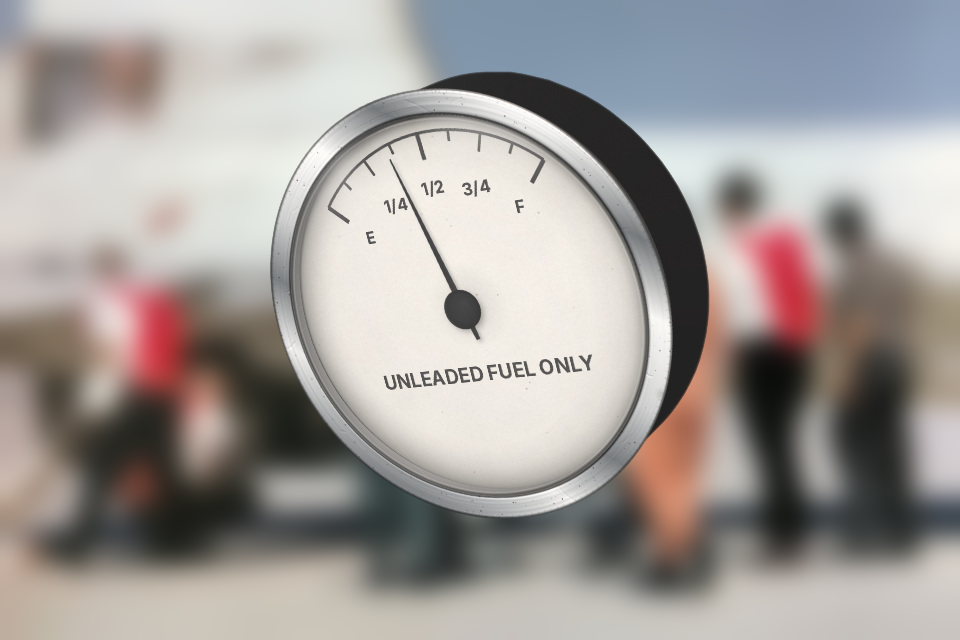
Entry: 0.375
